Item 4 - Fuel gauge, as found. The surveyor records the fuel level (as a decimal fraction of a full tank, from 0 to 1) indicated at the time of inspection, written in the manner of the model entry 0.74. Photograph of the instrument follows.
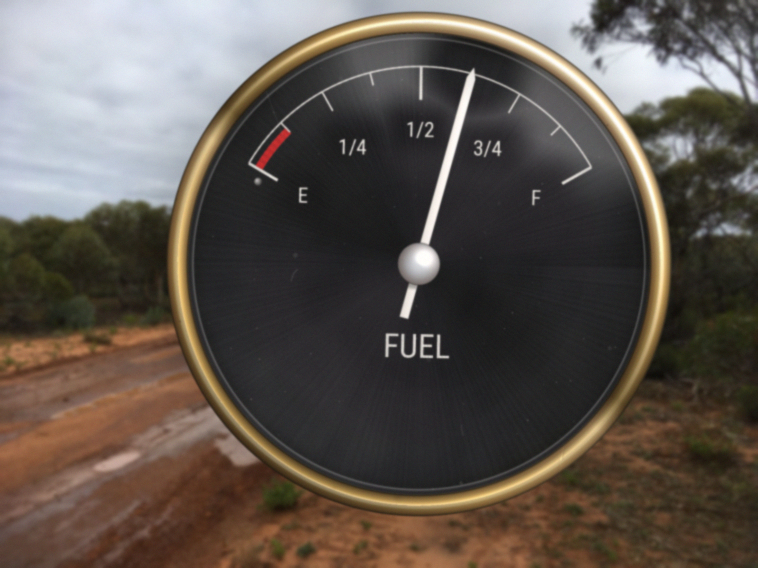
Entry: 0.625
